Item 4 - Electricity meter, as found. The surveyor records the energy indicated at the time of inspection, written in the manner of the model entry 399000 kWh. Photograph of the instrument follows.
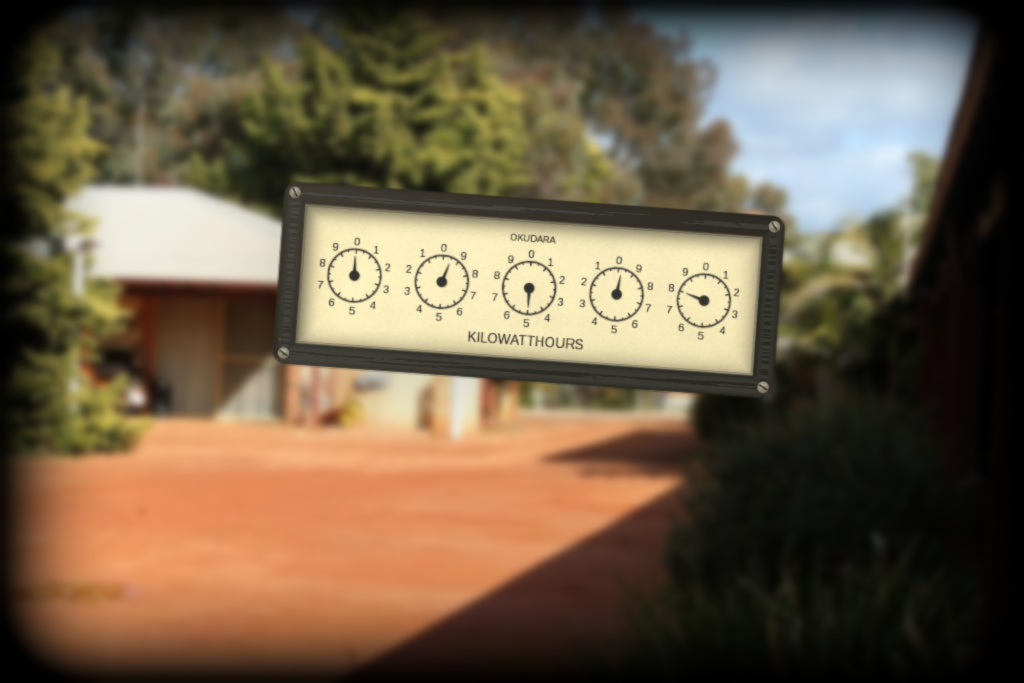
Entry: 99498 kWh
